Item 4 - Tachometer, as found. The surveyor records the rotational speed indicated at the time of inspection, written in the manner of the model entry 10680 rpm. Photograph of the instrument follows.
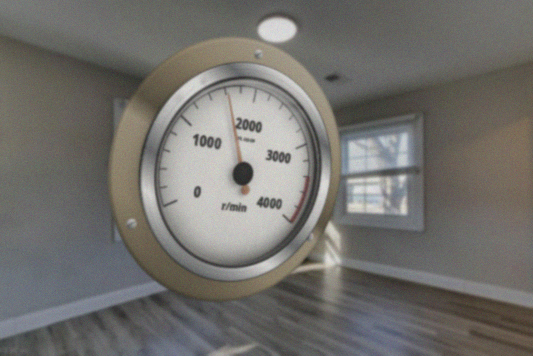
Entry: 1600 rpm
